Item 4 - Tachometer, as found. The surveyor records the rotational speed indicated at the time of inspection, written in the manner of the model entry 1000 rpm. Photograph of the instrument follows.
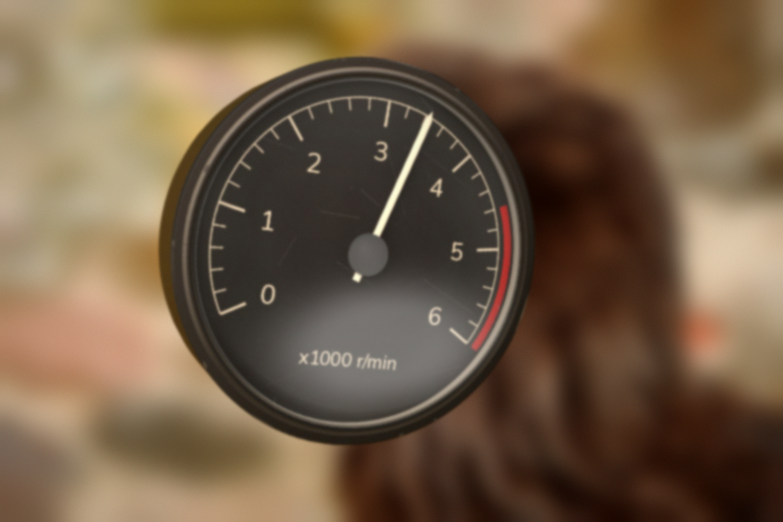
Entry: 3400 rpm
